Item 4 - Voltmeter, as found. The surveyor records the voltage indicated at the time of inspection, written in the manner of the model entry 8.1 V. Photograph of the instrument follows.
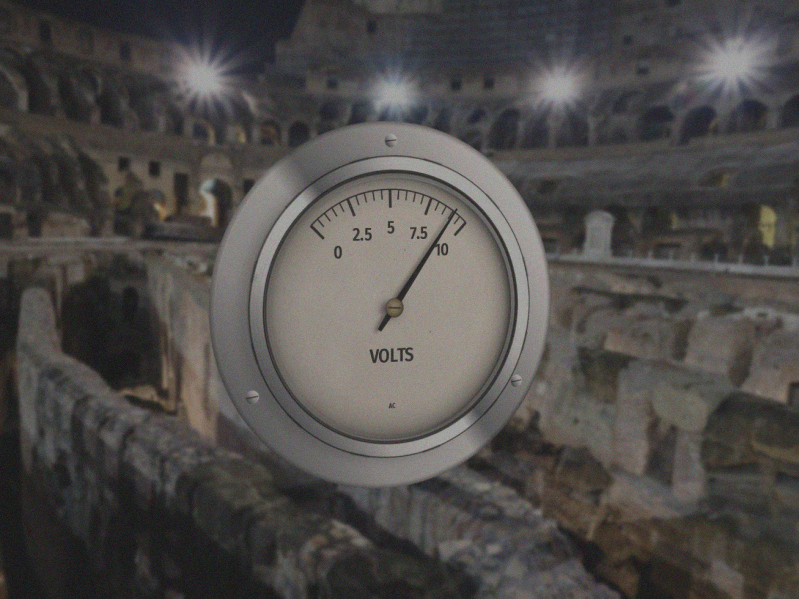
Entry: 9 V
